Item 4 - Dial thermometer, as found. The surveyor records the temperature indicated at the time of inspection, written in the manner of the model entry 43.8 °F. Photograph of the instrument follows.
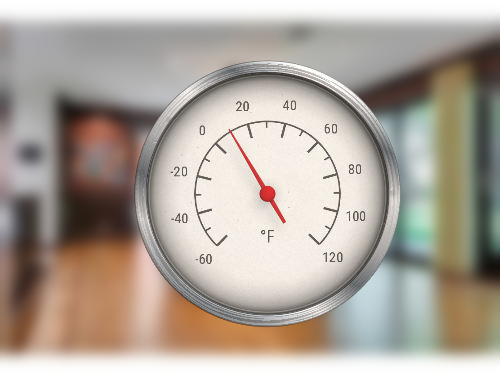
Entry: 10 °F
